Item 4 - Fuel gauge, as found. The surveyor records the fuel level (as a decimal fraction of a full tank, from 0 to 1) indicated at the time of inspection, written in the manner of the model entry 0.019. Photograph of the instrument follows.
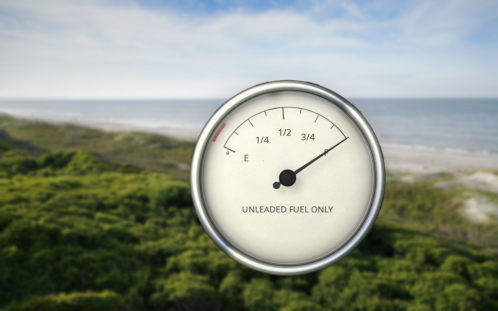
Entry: 1
